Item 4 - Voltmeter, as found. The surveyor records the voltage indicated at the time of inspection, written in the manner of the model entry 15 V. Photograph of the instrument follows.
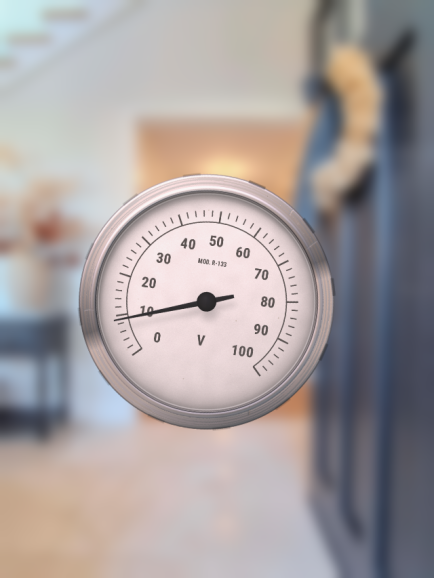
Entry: 9 V
